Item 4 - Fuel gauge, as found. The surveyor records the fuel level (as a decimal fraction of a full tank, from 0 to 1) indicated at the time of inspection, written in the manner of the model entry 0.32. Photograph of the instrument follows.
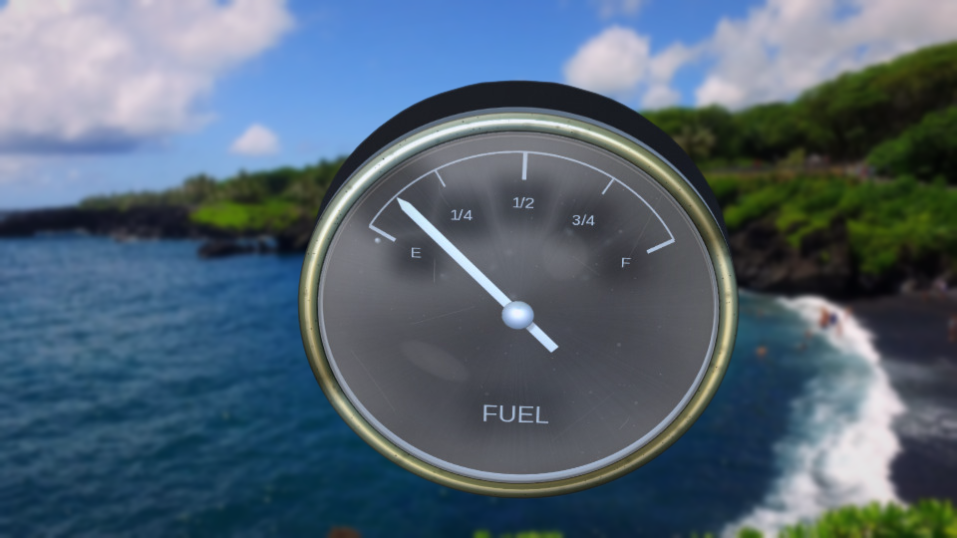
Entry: 0.125
